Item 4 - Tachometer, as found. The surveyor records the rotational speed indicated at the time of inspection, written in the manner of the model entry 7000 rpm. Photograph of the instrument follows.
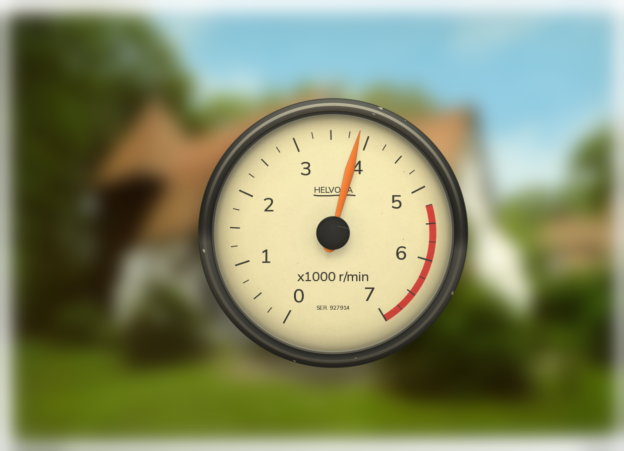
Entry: 3875 rpm
